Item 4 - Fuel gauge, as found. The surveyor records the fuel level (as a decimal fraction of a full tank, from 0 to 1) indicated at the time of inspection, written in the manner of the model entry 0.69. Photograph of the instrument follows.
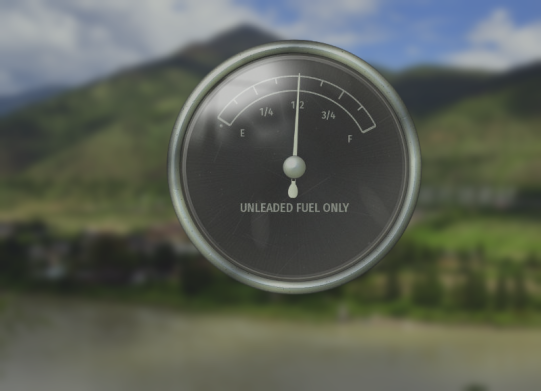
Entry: 0.5
